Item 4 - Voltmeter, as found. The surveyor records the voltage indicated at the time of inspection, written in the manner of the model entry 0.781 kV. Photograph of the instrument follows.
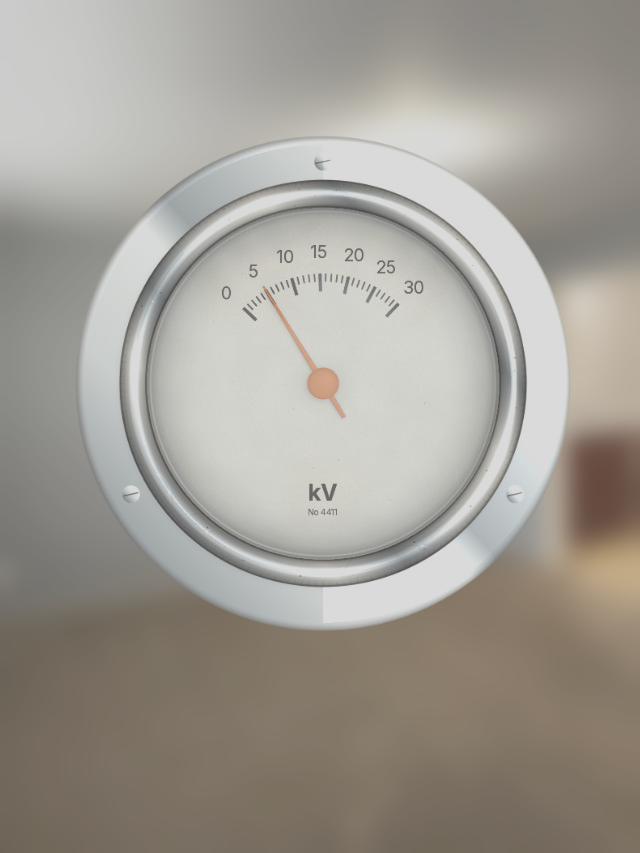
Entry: 5 kV
